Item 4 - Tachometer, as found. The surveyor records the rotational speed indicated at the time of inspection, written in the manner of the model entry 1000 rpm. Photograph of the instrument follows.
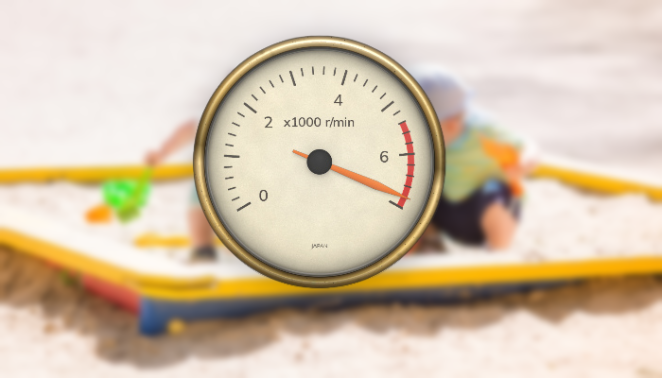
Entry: 6800 rpm
